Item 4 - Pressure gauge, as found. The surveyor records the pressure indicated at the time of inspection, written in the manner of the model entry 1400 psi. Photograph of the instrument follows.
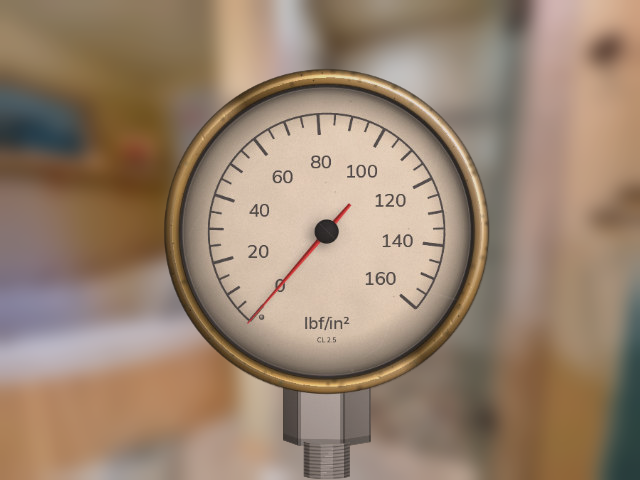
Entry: 0 psi
